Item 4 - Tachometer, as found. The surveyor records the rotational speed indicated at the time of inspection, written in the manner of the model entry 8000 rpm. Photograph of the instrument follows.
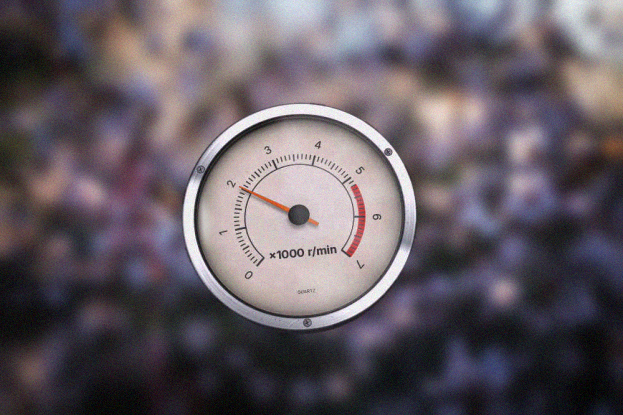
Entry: 2000 rpm
